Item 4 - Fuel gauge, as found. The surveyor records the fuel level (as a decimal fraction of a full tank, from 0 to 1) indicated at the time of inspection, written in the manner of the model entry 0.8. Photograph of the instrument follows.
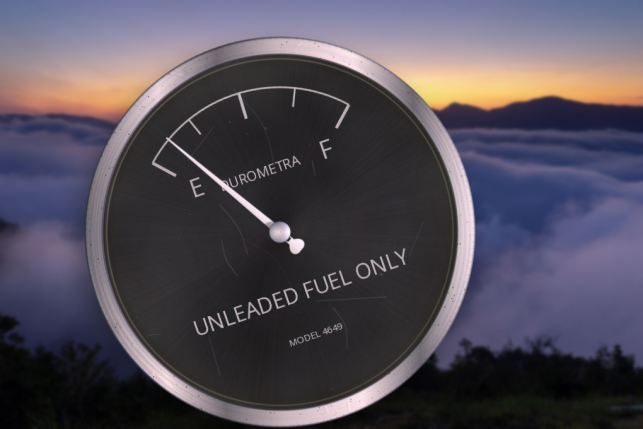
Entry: 0.125
